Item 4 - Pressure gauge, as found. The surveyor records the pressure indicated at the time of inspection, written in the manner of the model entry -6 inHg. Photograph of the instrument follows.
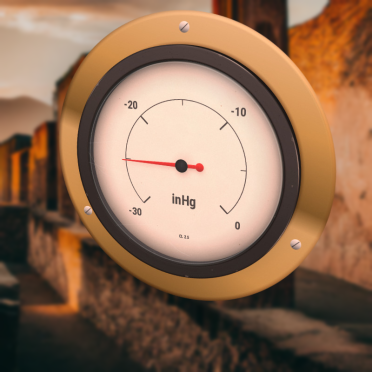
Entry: -25 inHg
